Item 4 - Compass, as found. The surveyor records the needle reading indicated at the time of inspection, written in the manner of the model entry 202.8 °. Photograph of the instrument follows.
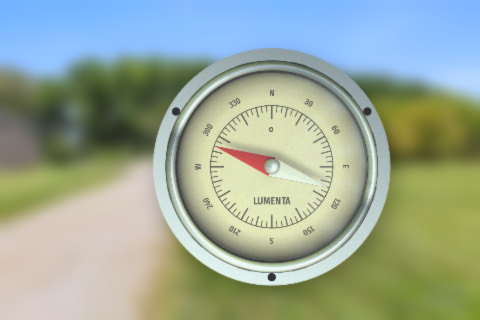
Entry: 290 °
